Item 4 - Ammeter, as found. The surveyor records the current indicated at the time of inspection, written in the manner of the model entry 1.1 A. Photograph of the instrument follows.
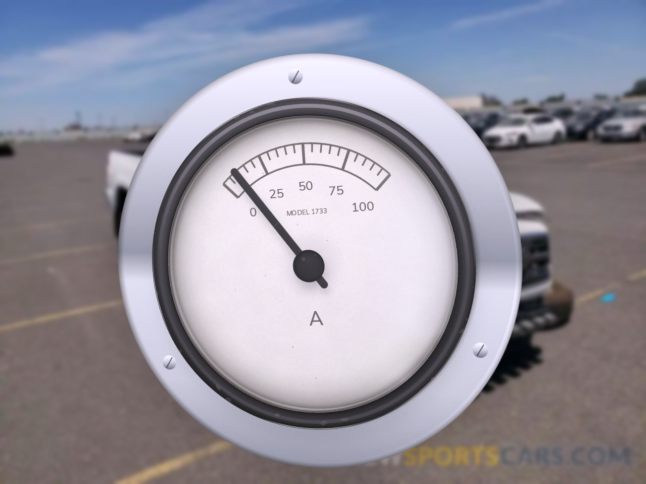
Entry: 10 A
